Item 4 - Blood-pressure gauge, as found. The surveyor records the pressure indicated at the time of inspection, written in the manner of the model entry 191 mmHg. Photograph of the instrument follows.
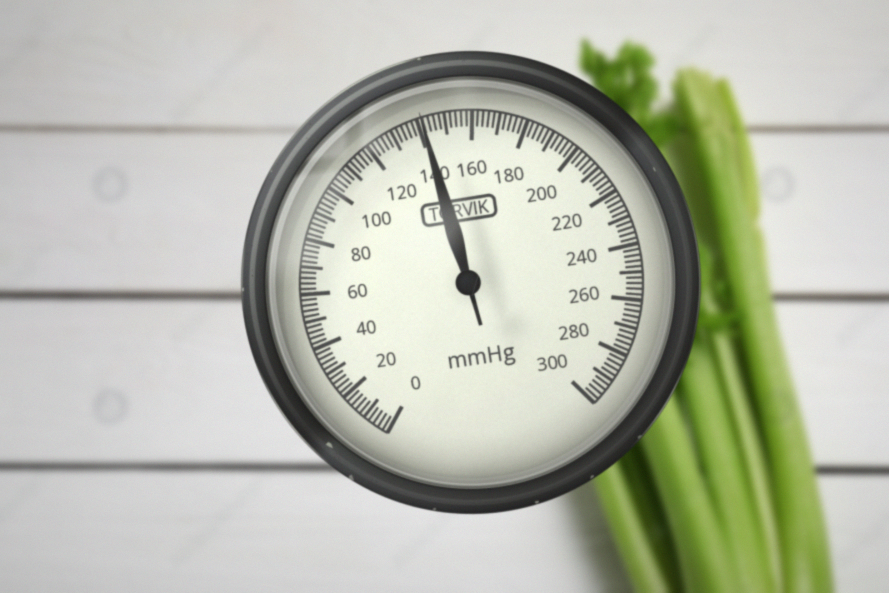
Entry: 142 mmHg
